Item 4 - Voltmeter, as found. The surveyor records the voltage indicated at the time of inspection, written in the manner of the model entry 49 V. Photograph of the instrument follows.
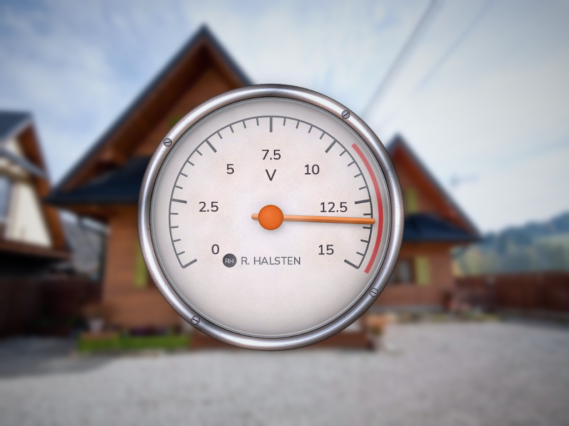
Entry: 13.25 V
